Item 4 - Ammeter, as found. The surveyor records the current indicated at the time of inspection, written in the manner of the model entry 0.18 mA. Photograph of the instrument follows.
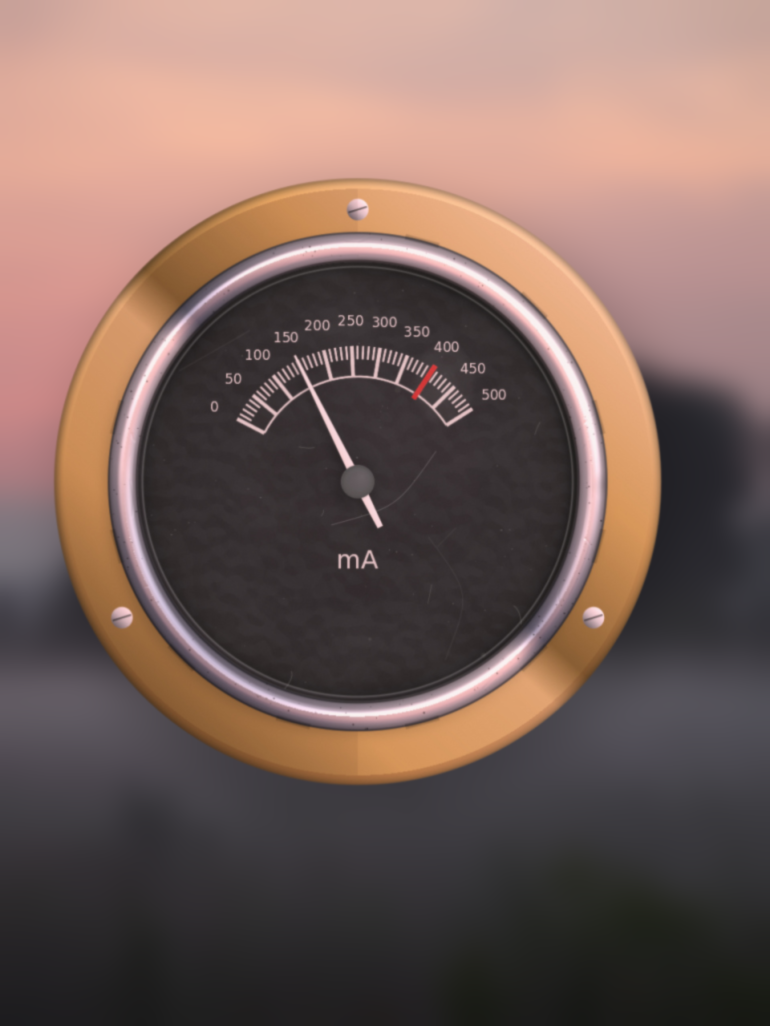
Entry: 150 mA
